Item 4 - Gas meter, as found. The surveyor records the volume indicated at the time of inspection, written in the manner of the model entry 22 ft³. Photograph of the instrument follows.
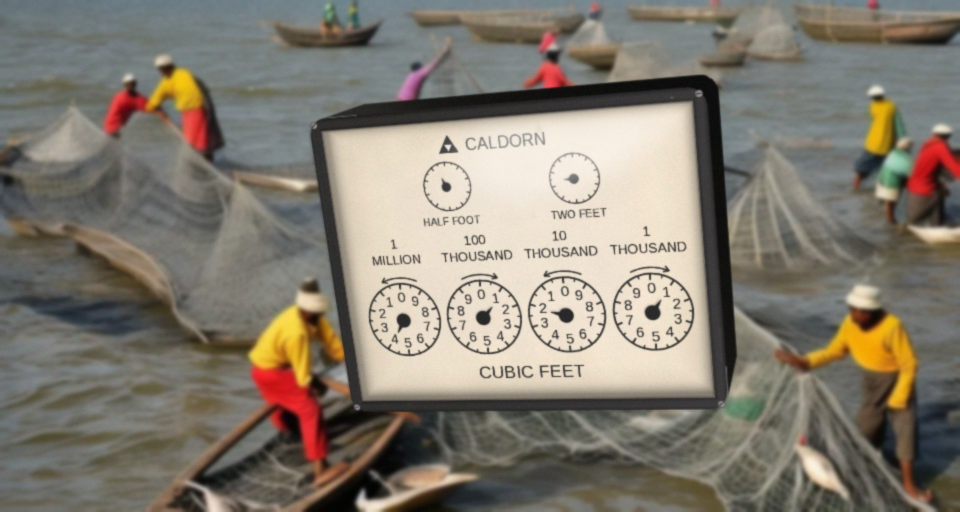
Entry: 412100 ft³
